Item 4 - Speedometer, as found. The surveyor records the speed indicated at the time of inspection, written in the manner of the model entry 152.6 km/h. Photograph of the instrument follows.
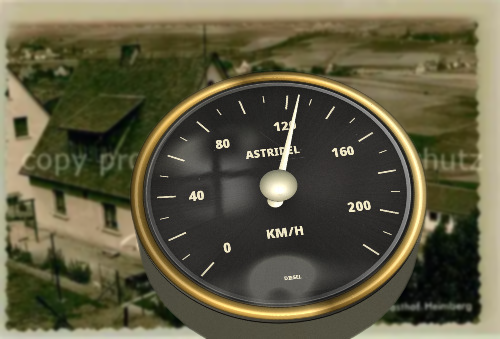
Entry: 125 km/h
